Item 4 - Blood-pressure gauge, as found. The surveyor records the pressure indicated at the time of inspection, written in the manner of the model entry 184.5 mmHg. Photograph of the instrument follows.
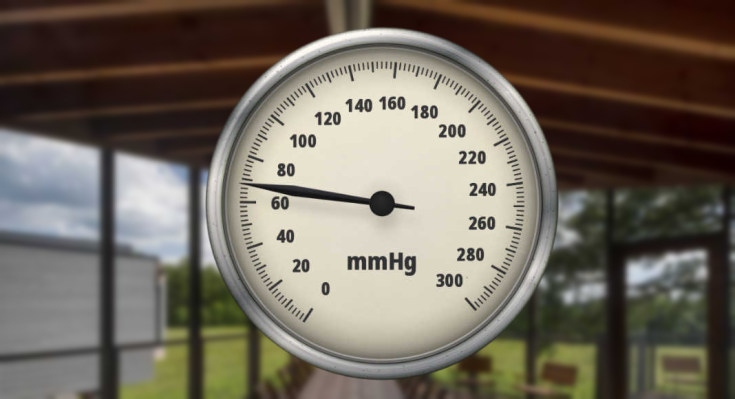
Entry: 68 mmHg
